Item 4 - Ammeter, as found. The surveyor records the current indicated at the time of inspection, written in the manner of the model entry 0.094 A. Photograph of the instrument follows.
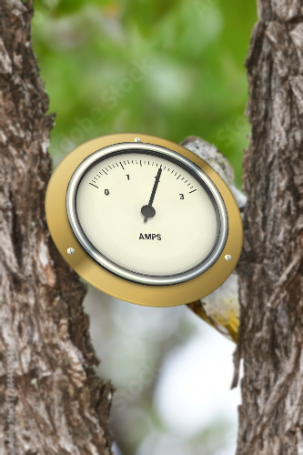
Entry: 2 A
